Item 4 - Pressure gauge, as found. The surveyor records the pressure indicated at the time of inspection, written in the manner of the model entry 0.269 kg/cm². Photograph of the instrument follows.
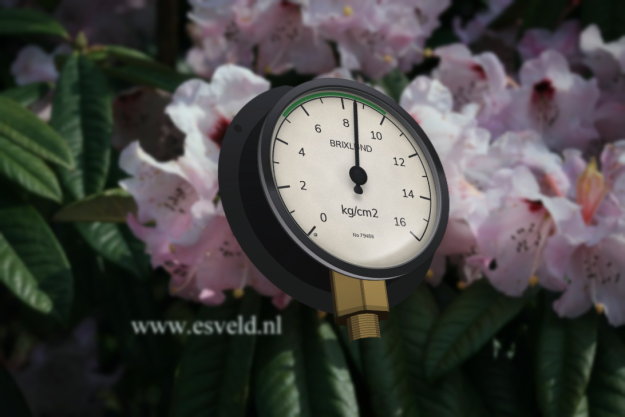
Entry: 8.5 kg/cm²
